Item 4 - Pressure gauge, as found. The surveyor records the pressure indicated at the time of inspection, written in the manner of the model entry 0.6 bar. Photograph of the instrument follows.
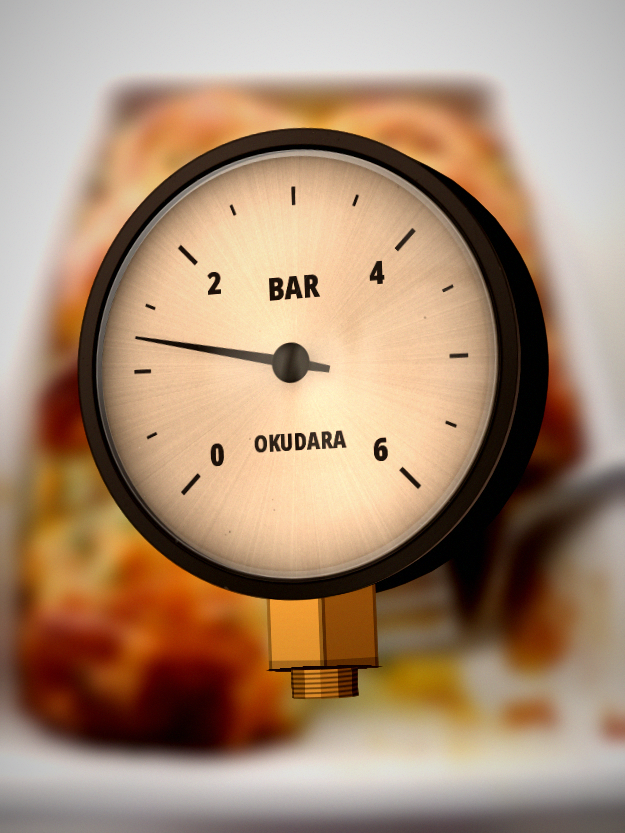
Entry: 1.25 bar
